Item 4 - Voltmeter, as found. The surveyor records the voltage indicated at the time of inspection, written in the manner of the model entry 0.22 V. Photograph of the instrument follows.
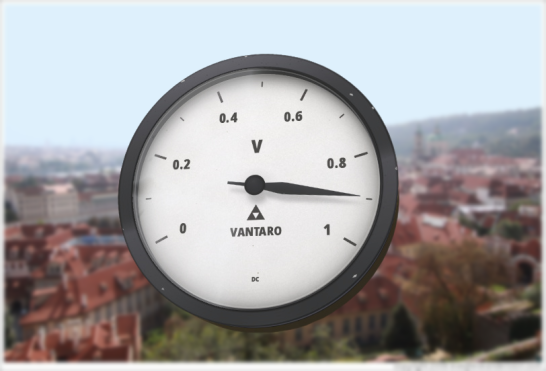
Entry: 0.9 V
